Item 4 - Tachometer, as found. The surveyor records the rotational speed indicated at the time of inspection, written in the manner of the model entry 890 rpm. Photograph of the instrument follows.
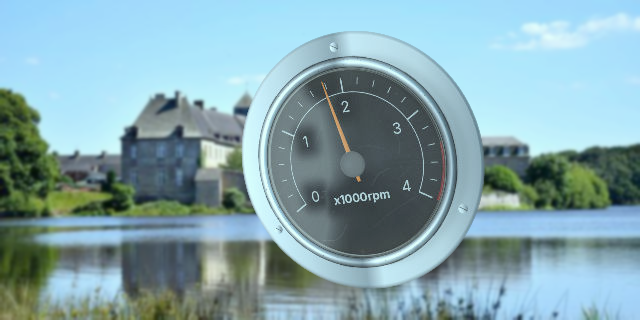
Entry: 1800 rpm
